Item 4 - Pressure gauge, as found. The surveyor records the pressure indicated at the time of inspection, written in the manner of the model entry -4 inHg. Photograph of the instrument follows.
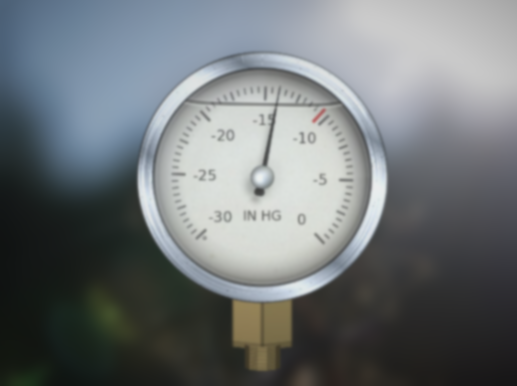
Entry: -14 inHg
